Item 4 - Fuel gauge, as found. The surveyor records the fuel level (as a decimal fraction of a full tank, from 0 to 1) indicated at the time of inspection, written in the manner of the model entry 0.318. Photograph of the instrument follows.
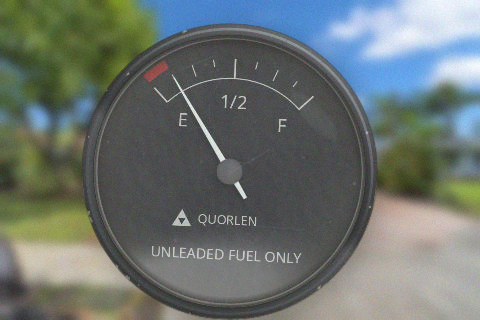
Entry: 0.125
